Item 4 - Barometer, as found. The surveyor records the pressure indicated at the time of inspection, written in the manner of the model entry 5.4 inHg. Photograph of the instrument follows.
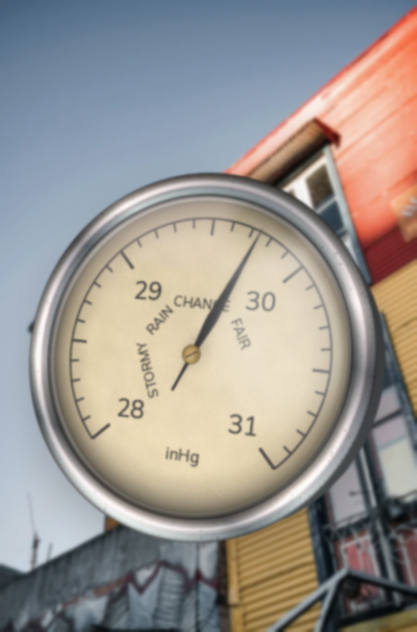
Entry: 29.75 inHg
